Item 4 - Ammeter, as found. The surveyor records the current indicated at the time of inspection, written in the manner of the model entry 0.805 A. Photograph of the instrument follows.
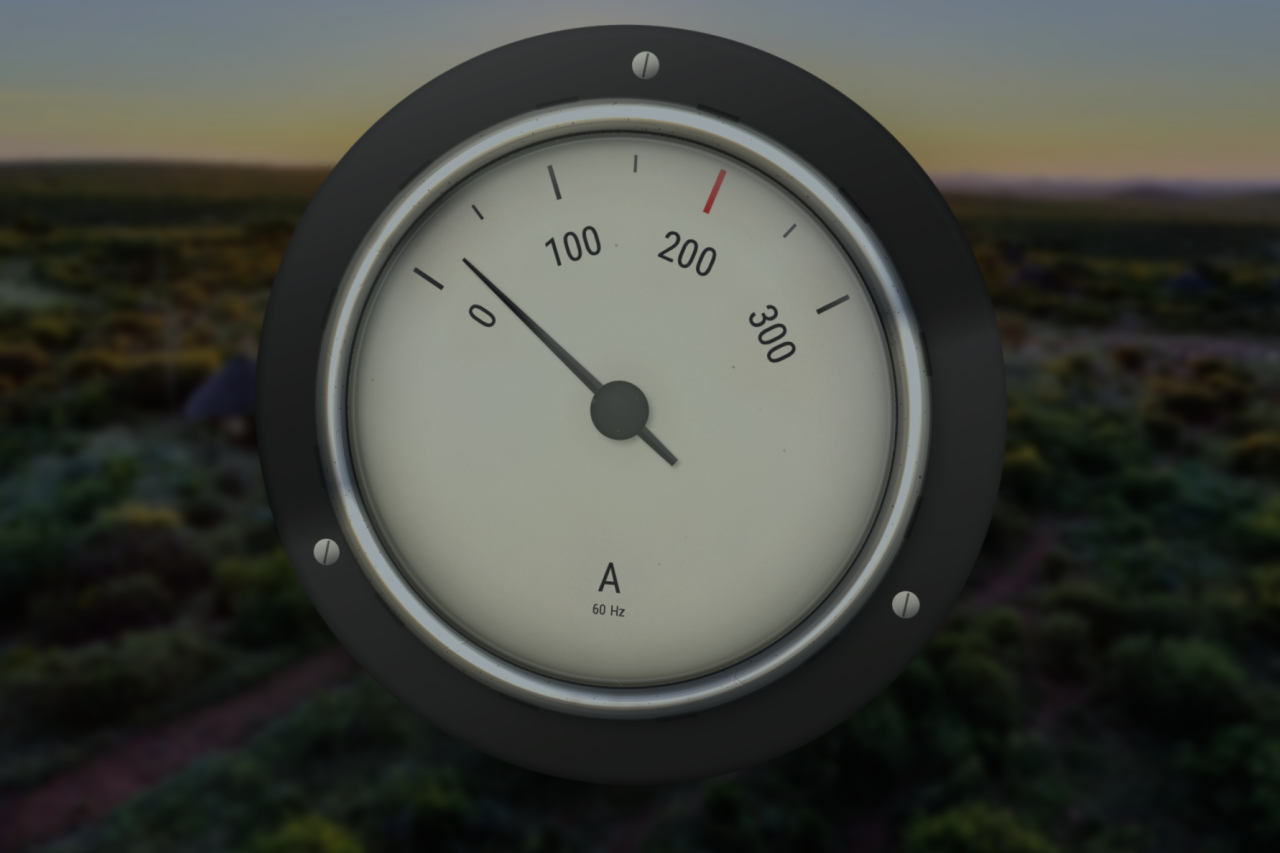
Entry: 25 A
